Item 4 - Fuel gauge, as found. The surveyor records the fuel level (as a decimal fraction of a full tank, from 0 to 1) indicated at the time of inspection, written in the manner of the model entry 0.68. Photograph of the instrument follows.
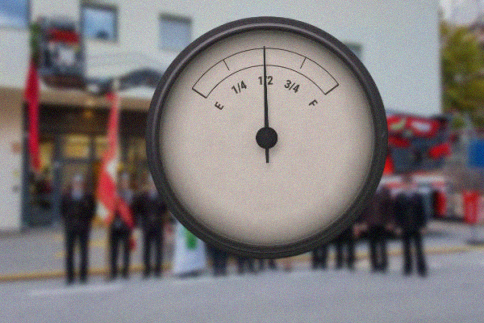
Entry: 0.5
